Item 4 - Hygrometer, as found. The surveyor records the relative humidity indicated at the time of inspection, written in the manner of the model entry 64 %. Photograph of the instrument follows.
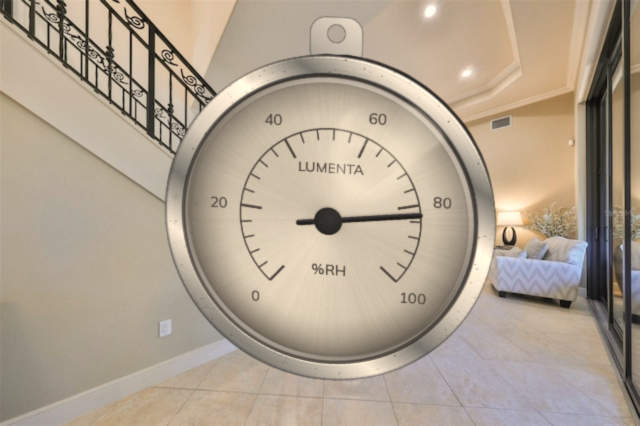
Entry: 82 %
